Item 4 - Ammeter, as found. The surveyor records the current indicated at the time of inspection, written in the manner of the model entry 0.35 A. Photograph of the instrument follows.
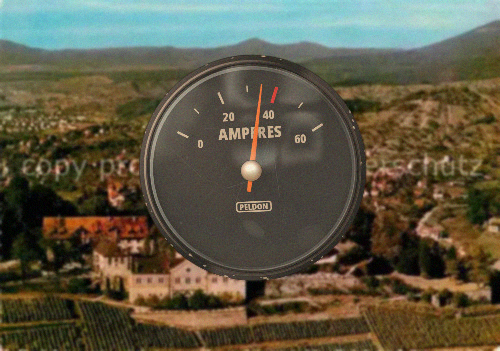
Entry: 35 A
